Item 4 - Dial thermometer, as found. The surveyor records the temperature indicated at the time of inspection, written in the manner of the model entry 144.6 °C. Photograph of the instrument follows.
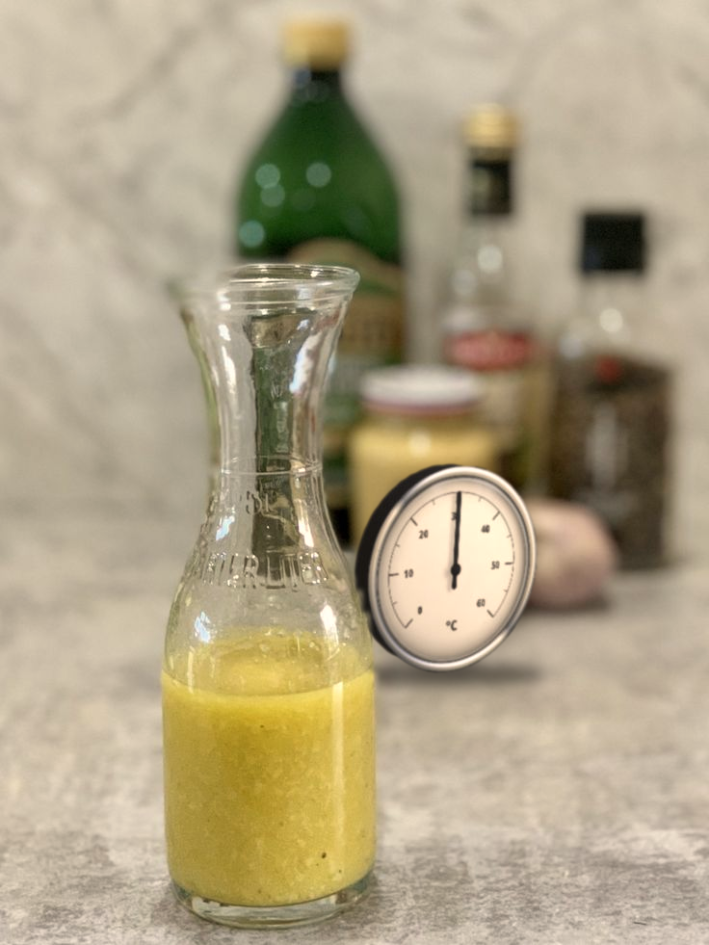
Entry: 30 °C
